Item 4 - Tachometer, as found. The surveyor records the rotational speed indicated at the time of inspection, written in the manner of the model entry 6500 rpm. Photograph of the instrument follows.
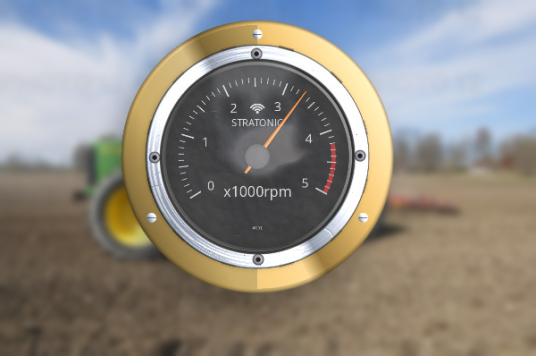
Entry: 3300 rpm
